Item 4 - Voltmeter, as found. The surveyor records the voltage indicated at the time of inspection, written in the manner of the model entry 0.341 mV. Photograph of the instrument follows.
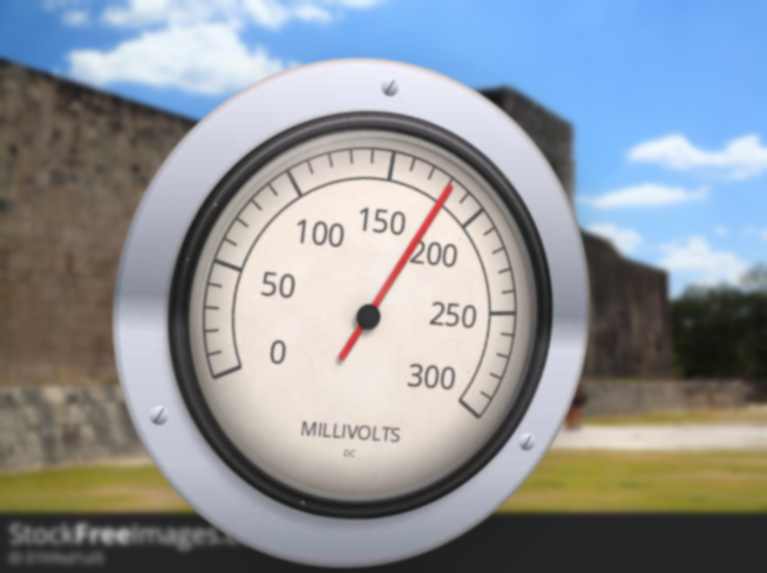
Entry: 180 mV
